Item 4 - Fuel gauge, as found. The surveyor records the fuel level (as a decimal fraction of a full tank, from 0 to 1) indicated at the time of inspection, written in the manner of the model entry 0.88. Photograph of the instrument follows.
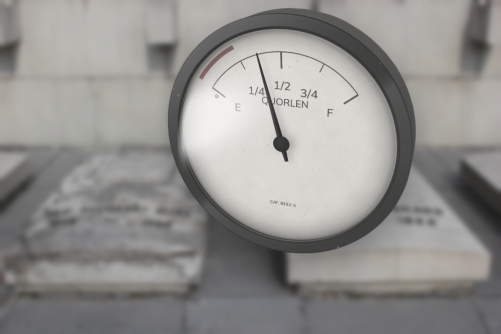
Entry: 0.375
